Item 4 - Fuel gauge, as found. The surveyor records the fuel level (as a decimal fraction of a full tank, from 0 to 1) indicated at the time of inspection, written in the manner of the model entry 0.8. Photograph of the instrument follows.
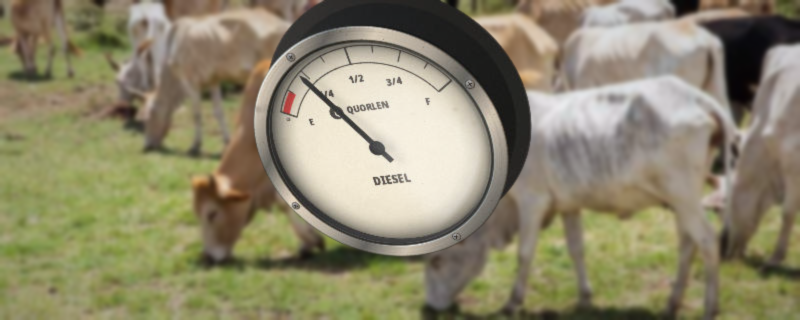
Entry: 0.25
